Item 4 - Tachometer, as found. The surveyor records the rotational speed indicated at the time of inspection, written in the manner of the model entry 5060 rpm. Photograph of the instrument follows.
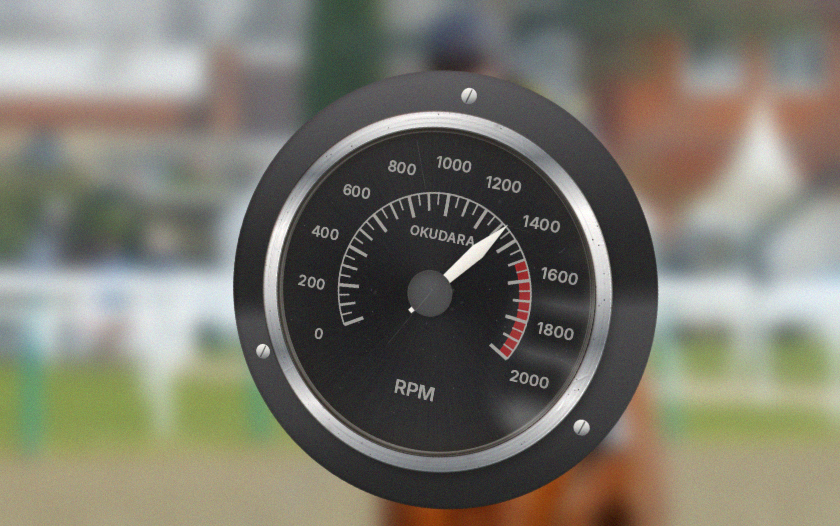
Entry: 1325 rpm
